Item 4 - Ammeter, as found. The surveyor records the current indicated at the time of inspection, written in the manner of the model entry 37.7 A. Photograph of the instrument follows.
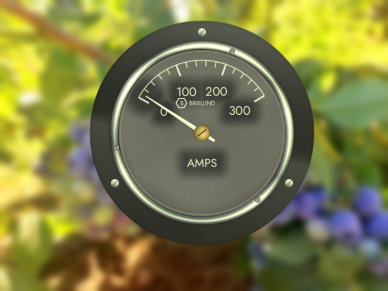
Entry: 10 A
